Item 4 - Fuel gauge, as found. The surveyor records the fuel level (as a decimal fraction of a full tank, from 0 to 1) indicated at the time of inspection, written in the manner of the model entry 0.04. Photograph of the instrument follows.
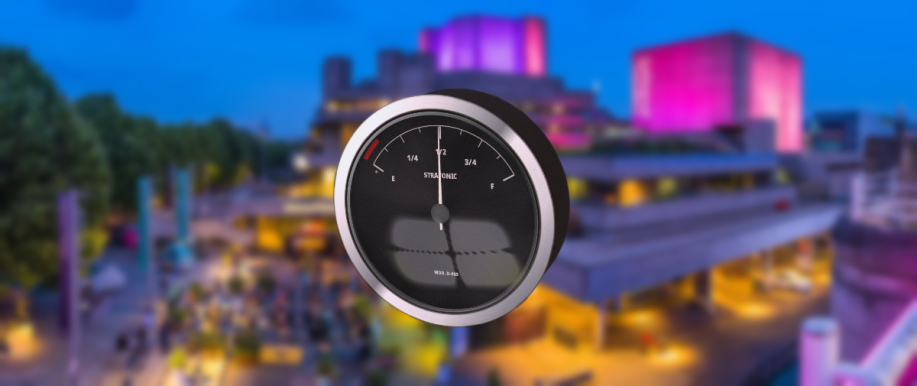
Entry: 0.5
